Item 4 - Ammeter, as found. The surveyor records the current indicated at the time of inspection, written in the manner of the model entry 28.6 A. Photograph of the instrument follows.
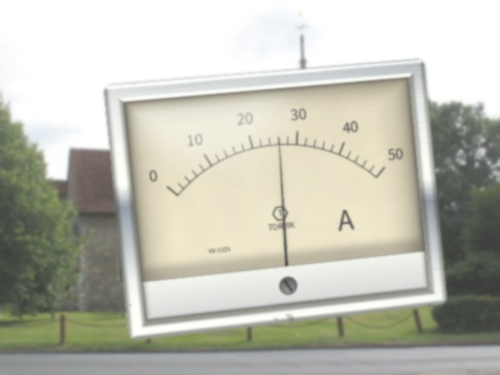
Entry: 26 A
